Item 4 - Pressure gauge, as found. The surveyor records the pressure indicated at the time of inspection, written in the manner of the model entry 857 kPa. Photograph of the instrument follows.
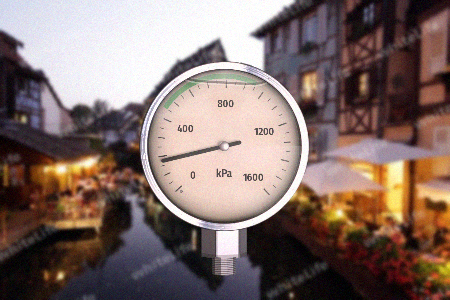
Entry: 175 kPa
